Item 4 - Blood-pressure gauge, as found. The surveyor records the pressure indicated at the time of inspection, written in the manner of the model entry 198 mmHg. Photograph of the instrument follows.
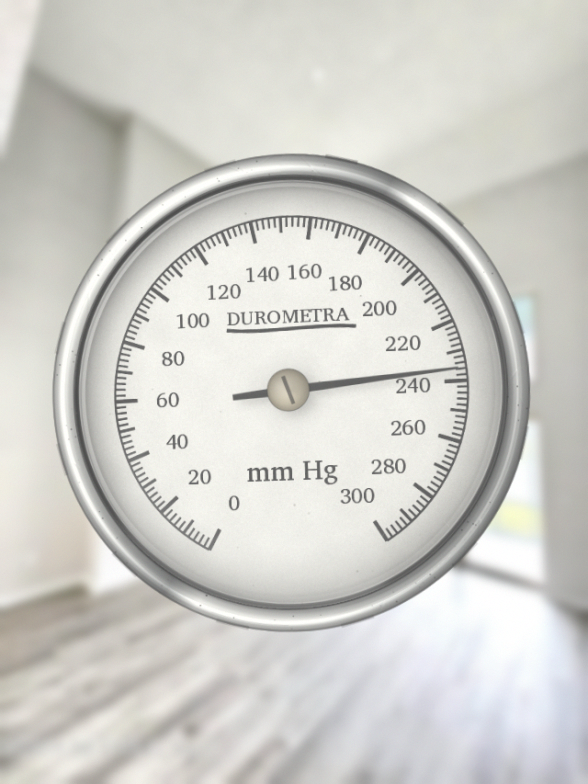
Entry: 236 mmHg
